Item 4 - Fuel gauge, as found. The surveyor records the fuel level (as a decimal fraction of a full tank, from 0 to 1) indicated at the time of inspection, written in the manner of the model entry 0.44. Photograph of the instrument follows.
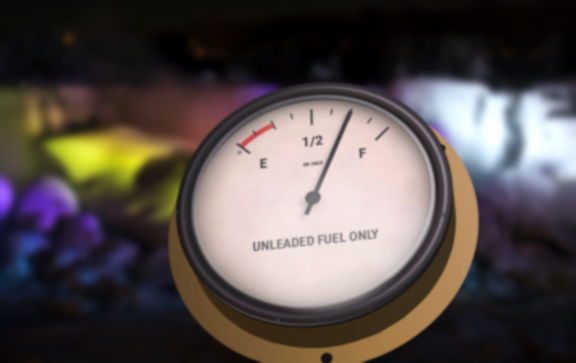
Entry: 0.75
